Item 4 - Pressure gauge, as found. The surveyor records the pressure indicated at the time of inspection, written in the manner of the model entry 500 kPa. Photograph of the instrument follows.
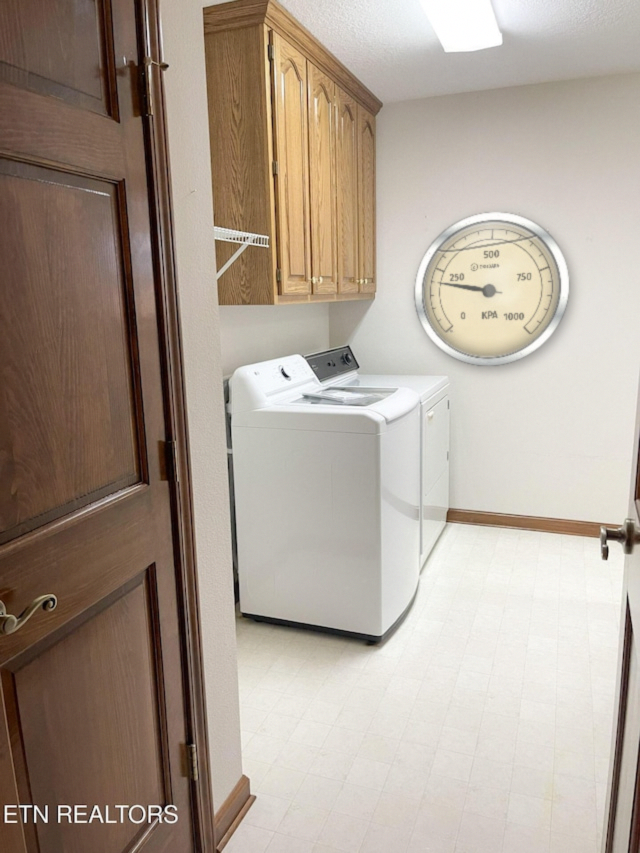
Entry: 200 kPa
